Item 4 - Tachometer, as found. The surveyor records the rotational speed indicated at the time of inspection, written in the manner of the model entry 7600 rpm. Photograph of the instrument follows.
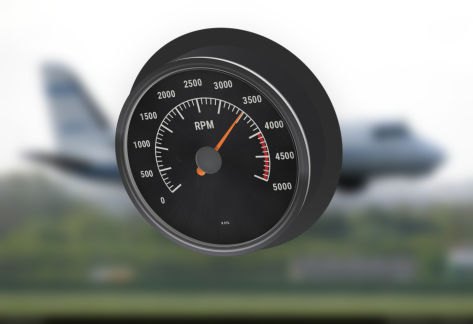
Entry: 3500 rpm
